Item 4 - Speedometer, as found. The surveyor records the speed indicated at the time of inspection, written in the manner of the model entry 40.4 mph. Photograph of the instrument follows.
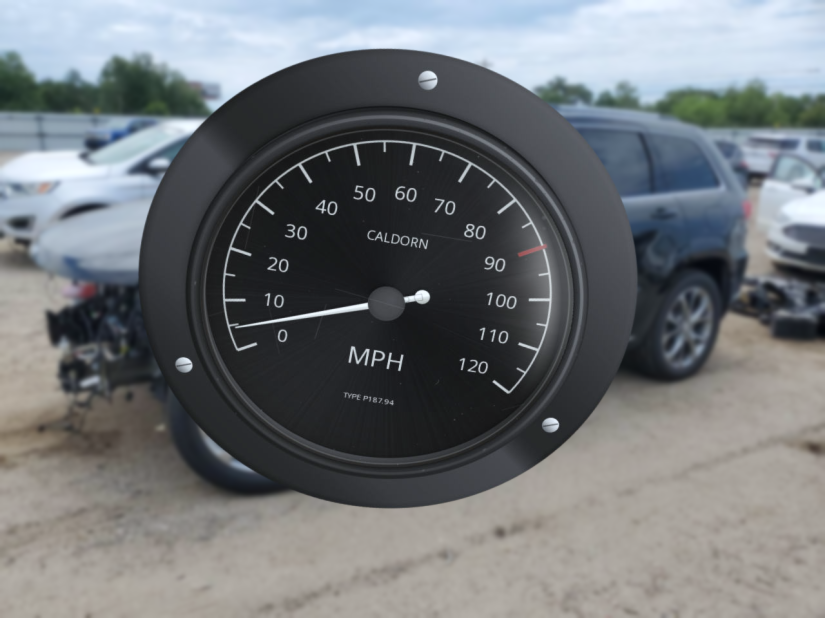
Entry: 5 mph
